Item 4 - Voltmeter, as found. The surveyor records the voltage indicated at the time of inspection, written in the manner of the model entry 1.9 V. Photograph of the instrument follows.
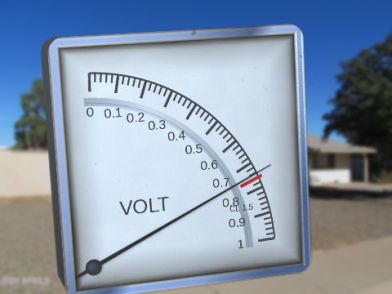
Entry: 0.74 V
